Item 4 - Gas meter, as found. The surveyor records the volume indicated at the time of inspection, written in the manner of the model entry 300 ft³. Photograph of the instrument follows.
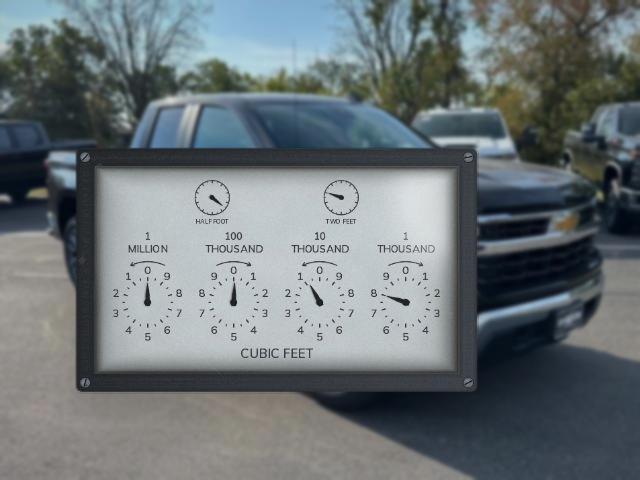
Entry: 800 ft³
